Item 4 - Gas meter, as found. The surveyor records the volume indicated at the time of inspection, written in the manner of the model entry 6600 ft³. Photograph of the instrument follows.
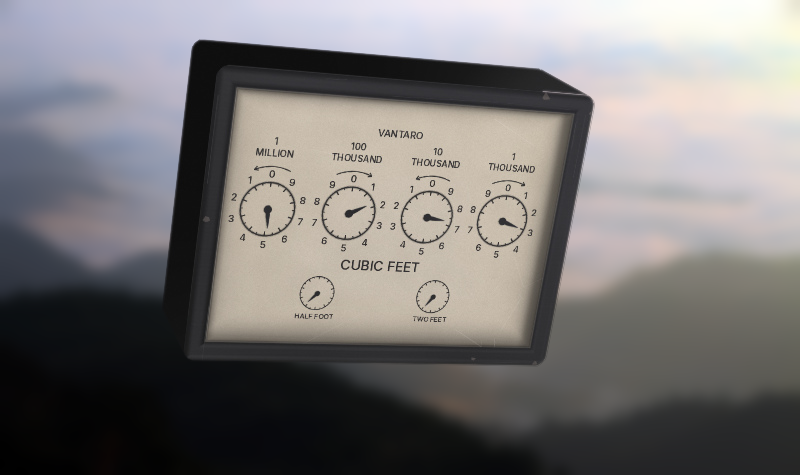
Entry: 517300 ft³
